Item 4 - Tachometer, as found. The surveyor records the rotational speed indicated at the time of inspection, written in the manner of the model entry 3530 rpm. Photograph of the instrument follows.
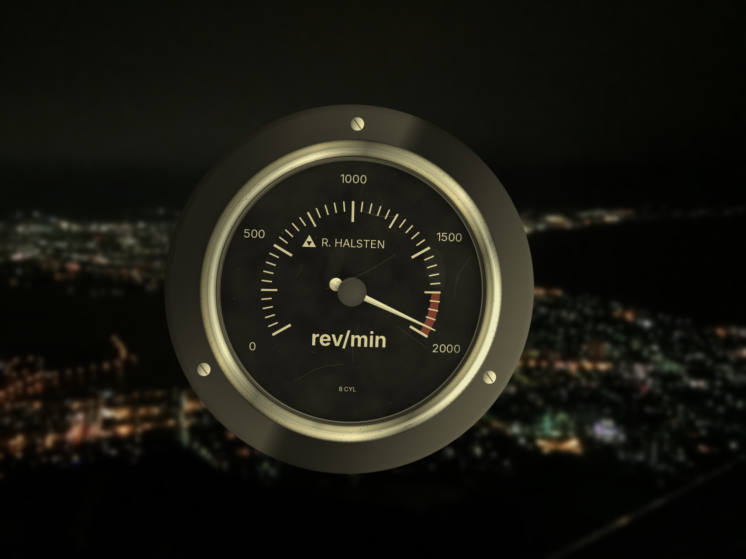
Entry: 1950 rpm
